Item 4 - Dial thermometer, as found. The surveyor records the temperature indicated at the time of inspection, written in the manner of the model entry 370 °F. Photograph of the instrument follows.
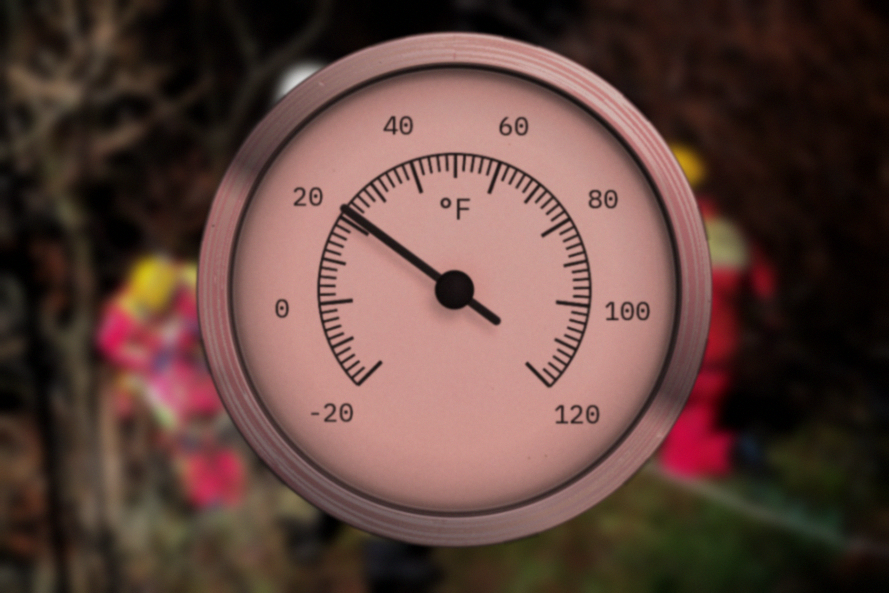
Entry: 22 °F
